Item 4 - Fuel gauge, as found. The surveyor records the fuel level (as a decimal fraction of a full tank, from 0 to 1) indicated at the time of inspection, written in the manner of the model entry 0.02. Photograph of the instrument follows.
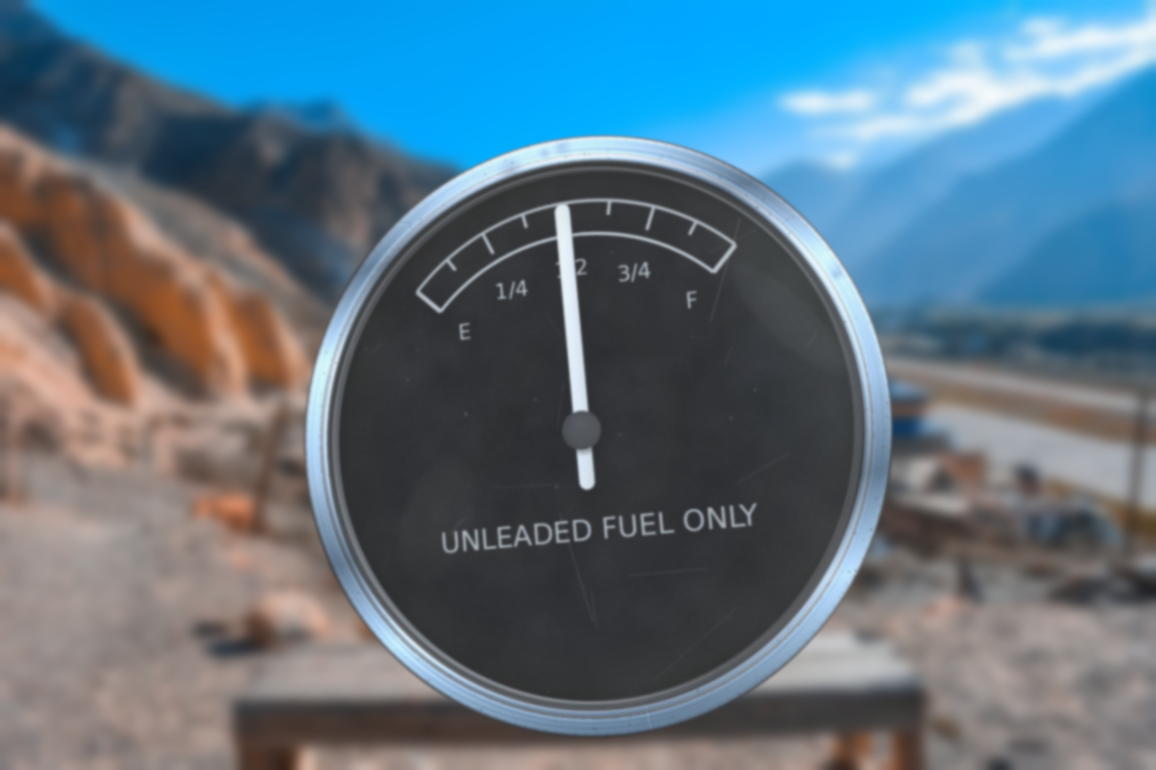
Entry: 0.5
